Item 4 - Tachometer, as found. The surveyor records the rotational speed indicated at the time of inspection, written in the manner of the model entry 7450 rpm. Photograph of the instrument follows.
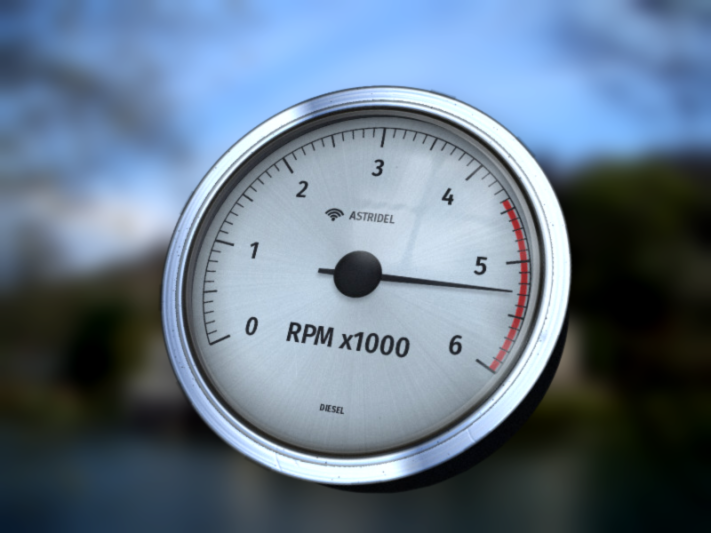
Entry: 5300 rpm
